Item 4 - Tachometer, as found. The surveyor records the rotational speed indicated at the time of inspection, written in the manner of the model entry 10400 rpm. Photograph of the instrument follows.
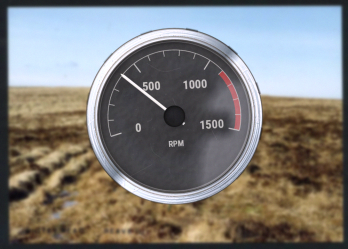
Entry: 400 rpm
